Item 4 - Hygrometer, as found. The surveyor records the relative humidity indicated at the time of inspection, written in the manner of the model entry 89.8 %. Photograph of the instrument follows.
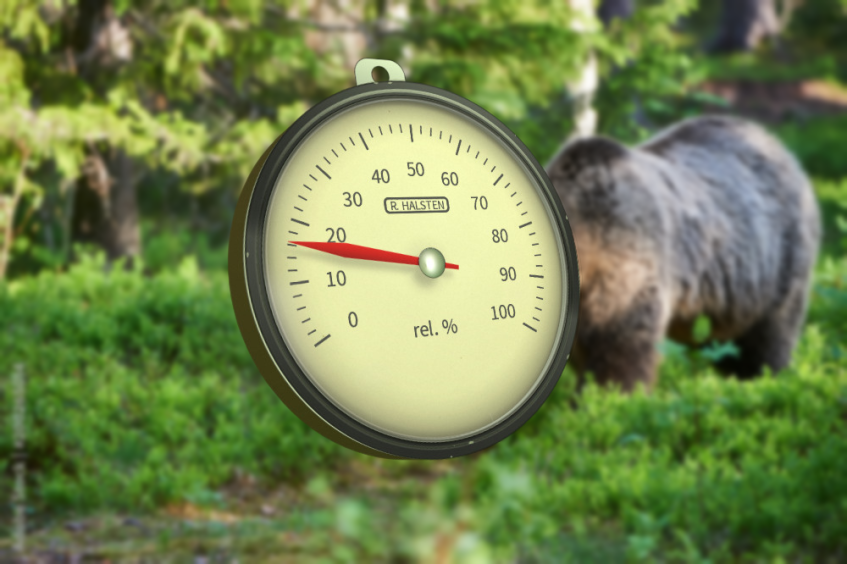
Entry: 16 %
